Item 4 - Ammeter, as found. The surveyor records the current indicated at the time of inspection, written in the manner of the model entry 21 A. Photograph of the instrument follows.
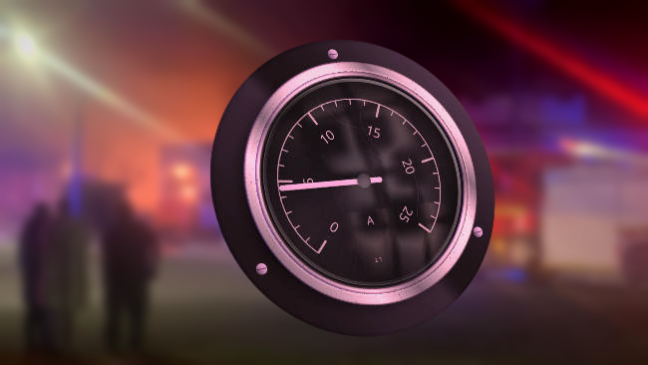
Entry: 4.5 A
